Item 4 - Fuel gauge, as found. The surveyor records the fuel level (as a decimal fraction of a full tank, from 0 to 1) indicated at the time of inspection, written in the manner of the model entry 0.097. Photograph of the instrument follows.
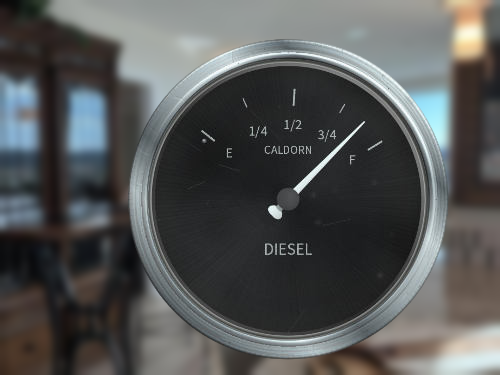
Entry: 0.875
